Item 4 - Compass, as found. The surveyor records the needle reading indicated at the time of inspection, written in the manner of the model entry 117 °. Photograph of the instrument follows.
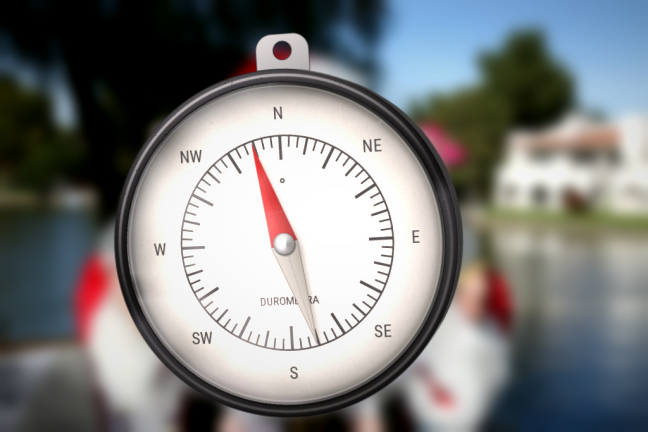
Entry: 345 °
